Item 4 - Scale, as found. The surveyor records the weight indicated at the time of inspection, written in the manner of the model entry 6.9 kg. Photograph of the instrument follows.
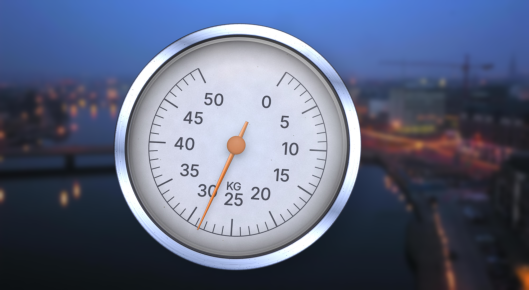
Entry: 28.5 kg
